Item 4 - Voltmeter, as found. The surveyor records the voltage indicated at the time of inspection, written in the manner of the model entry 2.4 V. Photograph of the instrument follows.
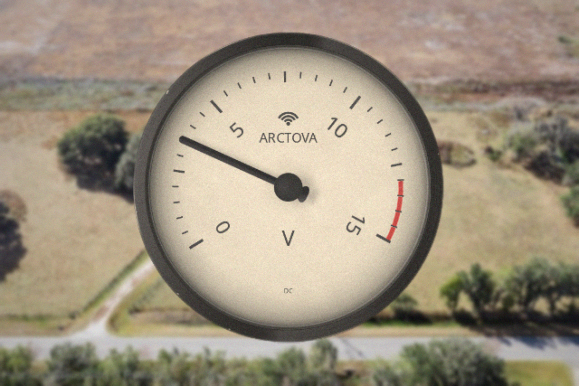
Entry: 3.5 V
